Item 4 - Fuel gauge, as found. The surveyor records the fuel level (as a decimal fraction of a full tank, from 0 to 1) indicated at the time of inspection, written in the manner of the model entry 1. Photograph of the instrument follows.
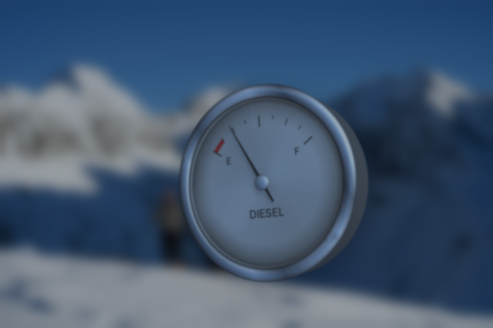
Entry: 0.25
